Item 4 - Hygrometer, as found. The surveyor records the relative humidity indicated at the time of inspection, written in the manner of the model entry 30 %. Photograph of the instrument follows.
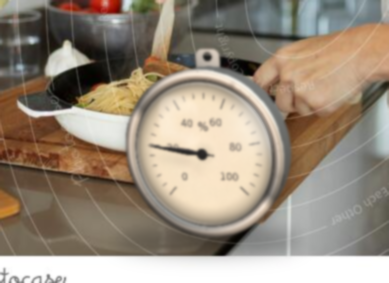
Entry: 20 %
